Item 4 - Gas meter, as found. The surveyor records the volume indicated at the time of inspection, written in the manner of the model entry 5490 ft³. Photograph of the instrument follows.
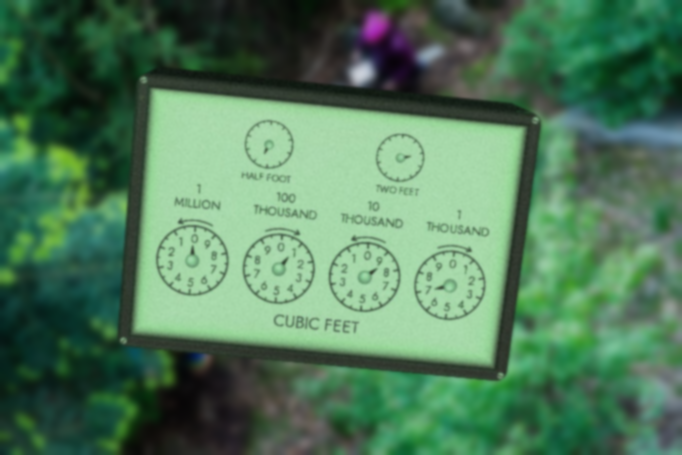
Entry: 8700 ft³
